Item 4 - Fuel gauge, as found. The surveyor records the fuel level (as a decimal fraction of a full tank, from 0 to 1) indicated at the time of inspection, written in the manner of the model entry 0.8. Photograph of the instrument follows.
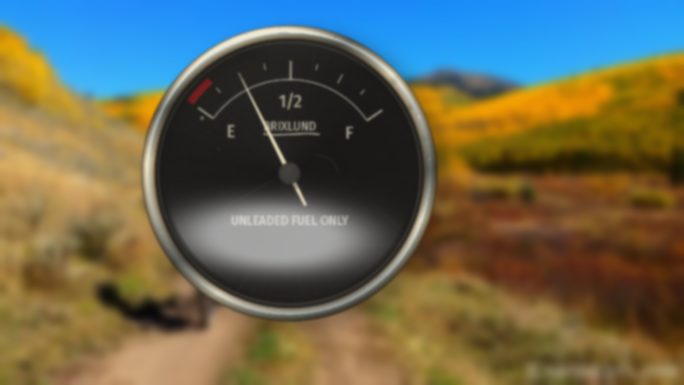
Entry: 0.25
